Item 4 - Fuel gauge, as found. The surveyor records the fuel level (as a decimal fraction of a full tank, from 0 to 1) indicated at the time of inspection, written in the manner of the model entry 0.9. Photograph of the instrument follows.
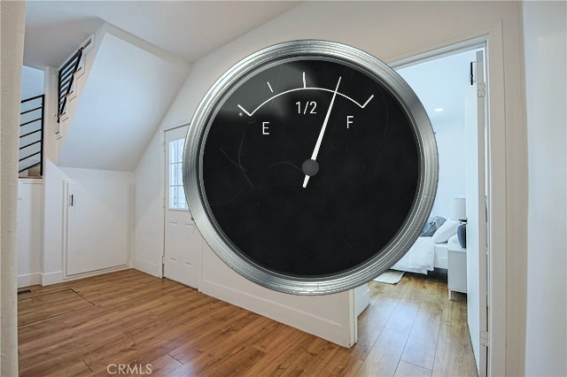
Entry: 0.75
